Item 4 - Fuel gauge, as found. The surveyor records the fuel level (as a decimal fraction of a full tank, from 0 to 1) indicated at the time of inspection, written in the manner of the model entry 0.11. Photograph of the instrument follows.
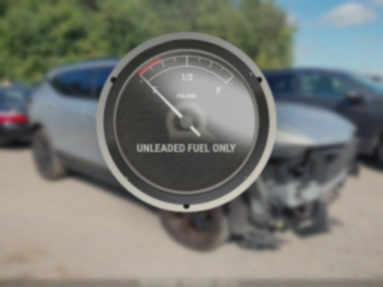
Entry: 0
